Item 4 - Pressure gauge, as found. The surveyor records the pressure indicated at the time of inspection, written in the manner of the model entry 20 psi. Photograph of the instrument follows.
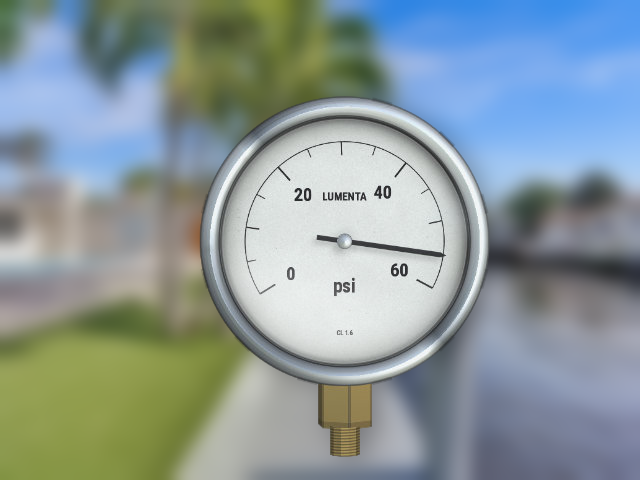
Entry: 55 psi
